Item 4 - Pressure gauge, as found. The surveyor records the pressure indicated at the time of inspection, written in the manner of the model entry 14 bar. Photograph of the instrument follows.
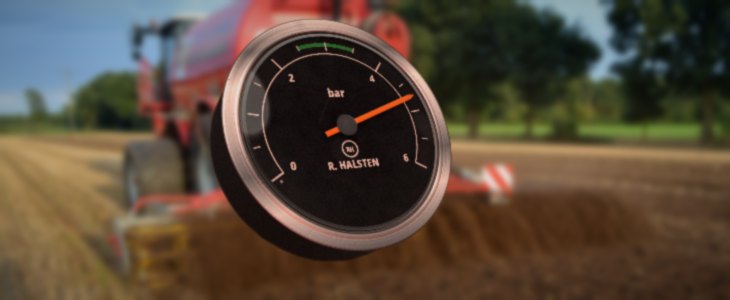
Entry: 4.75 bar
